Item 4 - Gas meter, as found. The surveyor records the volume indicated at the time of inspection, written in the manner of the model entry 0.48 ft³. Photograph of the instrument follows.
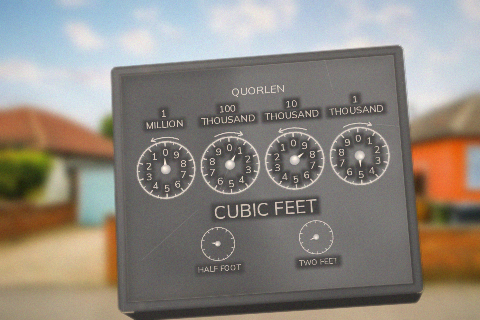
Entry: 8500 ft³
